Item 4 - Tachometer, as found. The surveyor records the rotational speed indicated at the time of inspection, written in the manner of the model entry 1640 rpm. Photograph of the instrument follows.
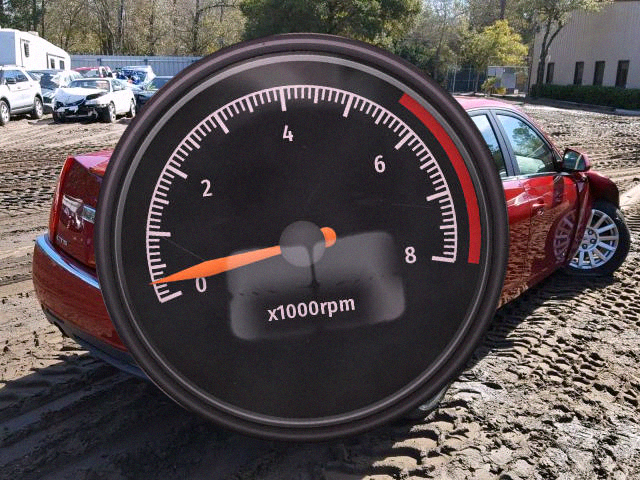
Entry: 300 rpm
